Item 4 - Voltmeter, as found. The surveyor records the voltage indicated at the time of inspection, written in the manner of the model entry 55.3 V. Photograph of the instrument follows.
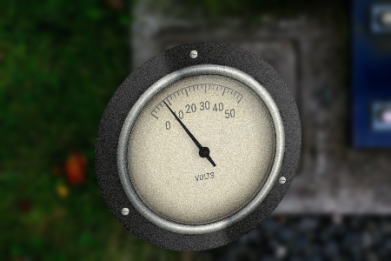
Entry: 8 V
